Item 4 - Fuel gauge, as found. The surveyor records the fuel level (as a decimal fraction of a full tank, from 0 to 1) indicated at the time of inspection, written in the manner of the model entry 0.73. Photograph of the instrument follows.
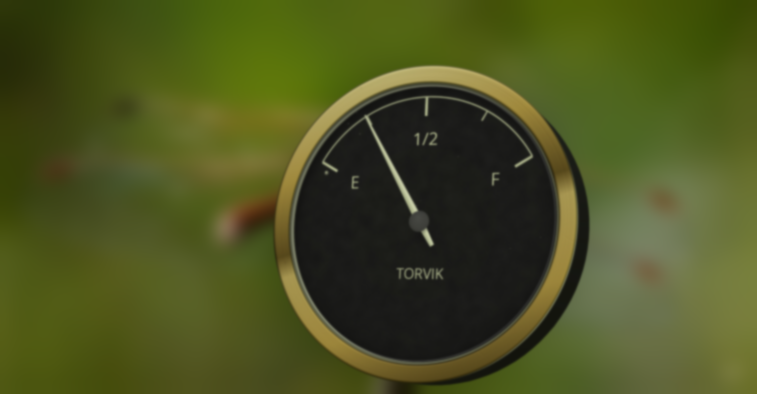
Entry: 0.25
